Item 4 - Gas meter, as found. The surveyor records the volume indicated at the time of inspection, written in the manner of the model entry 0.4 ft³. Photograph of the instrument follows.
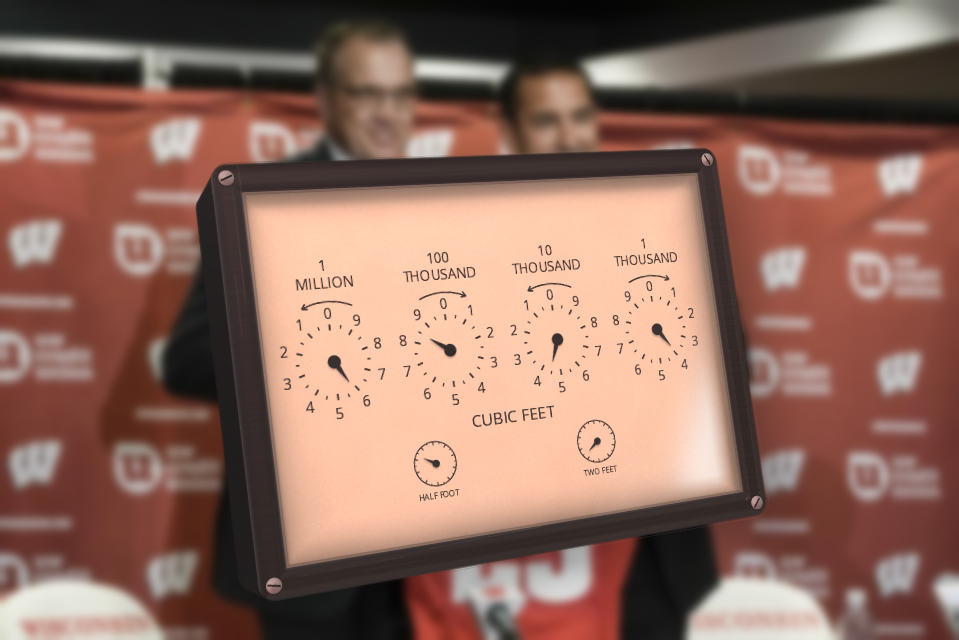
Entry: 584400 ft³
